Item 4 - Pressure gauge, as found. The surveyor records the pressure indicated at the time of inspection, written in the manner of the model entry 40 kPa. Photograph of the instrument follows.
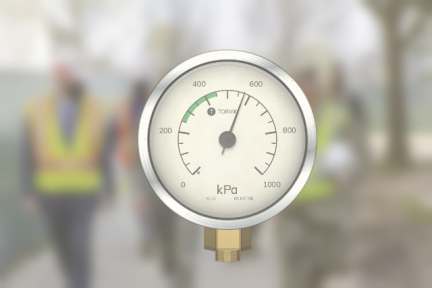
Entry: 575 kPa
